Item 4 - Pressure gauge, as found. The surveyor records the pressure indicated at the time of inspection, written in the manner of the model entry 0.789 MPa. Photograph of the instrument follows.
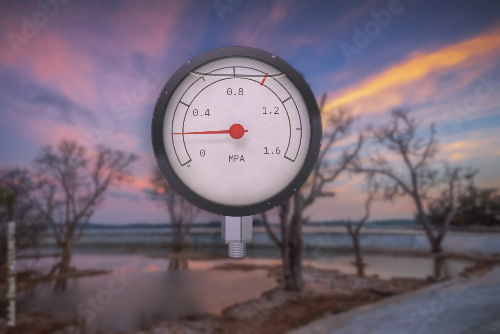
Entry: 0.2 MPa
